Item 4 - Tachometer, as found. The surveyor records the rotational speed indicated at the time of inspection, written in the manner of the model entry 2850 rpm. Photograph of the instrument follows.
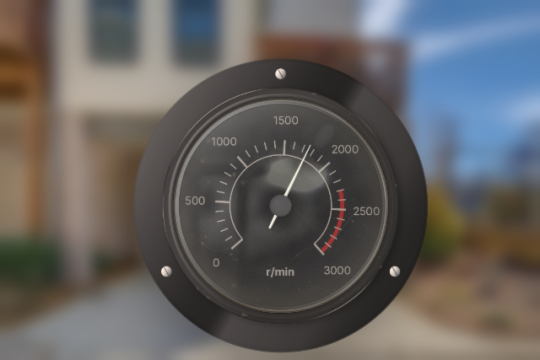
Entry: 1750 rpm
